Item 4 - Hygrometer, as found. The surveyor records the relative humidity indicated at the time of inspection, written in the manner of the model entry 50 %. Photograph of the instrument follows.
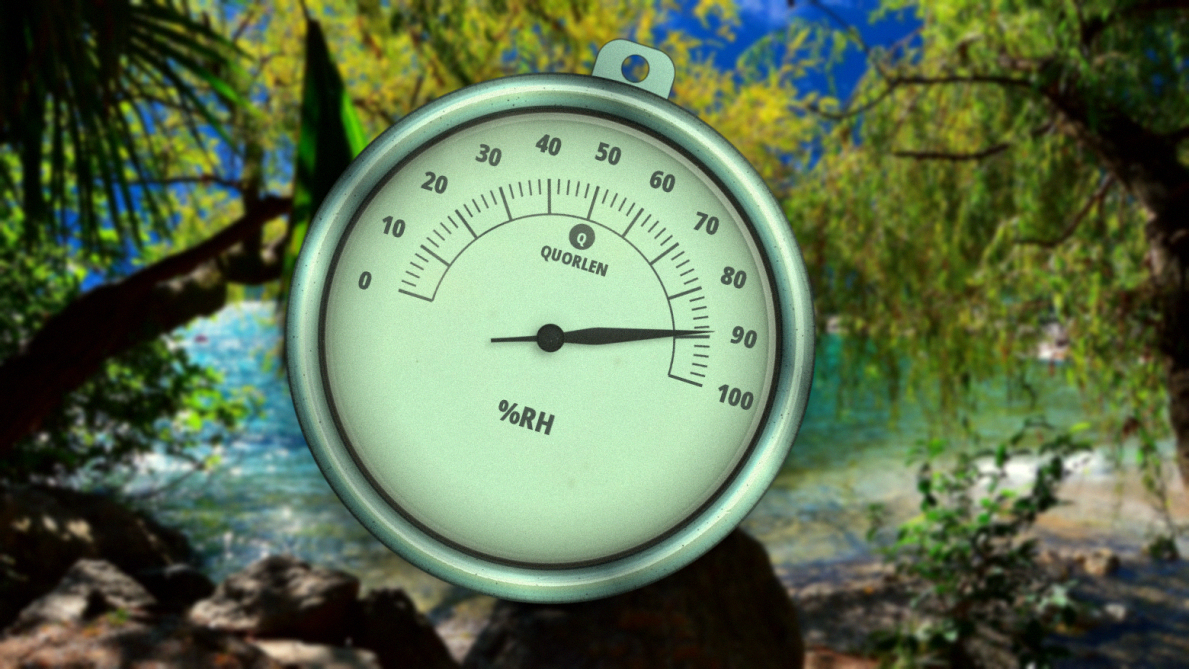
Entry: 89 %
